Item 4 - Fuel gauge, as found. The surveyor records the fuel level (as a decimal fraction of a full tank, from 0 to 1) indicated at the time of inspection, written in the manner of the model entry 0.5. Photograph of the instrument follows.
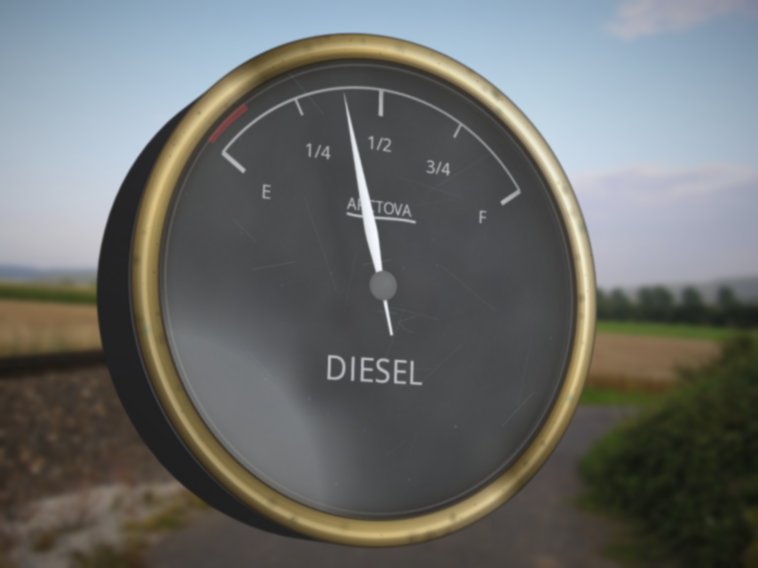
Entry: 0.375
